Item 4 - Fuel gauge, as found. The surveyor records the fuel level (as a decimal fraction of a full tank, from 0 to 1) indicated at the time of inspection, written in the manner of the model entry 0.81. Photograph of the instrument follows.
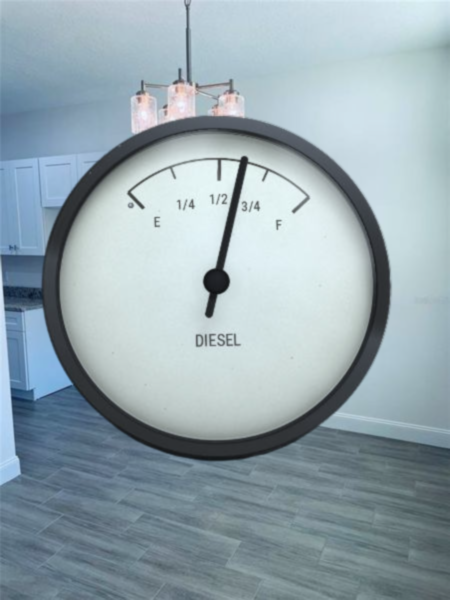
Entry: 0.625
